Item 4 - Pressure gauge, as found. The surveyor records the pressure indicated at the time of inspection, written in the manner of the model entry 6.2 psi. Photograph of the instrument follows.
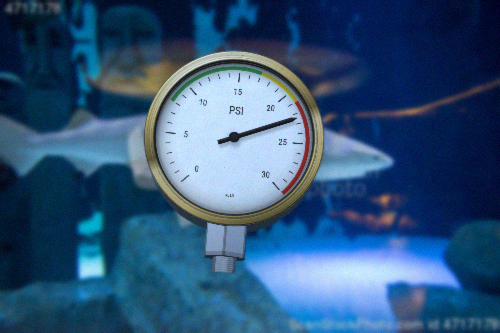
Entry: 22.5 psi
